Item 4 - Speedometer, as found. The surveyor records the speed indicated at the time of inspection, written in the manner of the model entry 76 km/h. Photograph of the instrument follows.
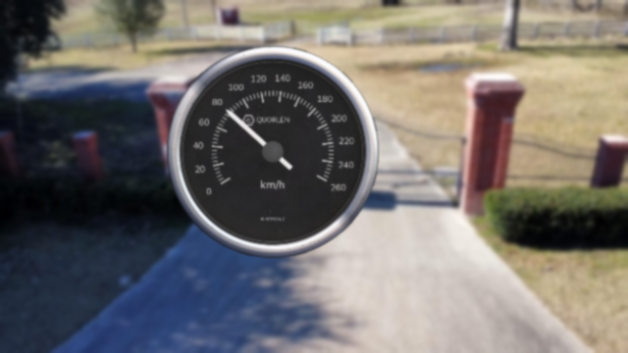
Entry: 80 km/h
